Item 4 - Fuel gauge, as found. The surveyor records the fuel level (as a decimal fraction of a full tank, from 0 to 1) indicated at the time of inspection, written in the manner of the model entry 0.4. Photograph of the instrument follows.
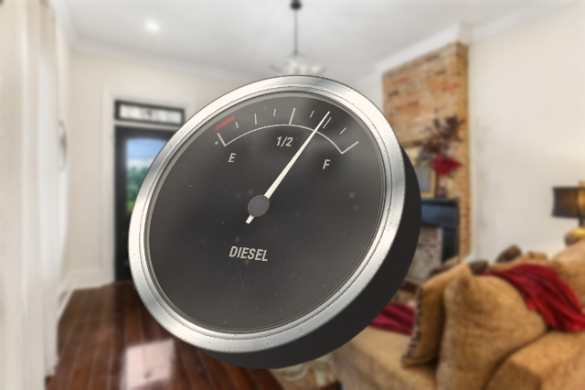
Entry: 0.75
